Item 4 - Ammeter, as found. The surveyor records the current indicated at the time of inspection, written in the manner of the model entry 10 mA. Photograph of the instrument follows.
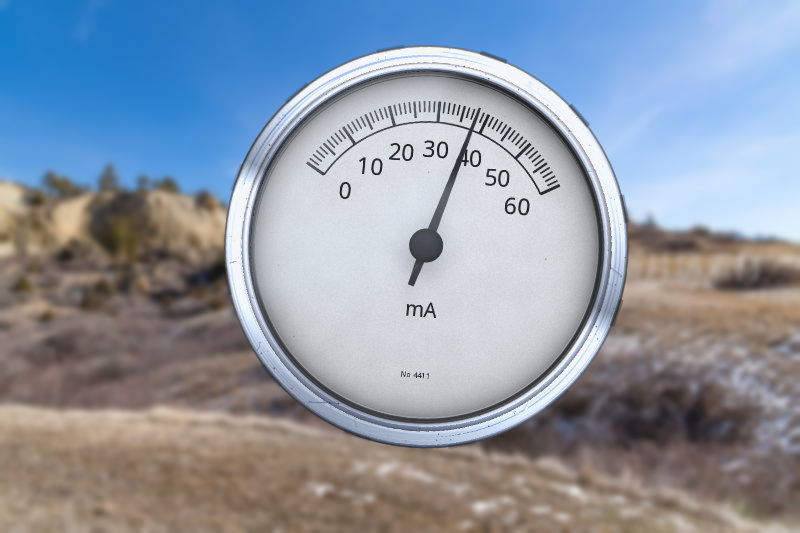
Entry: 38 mA
